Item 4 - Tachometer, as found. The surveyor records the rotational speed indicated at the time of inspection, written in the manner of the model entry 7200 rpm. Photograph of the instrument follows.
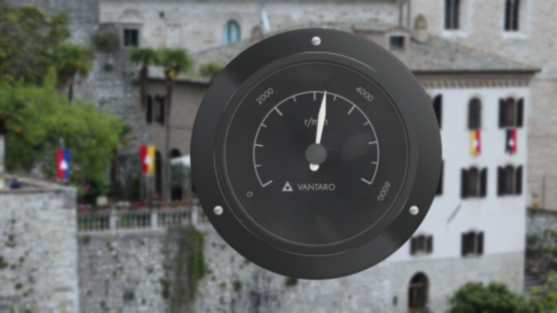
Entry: 3250 rpm
